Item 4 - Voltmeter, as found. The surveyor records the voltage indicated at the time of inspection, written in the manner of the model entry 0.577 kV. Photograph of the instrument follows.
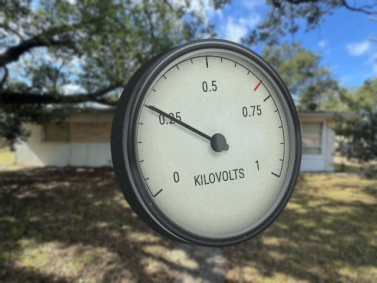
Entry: 0.25 kV
